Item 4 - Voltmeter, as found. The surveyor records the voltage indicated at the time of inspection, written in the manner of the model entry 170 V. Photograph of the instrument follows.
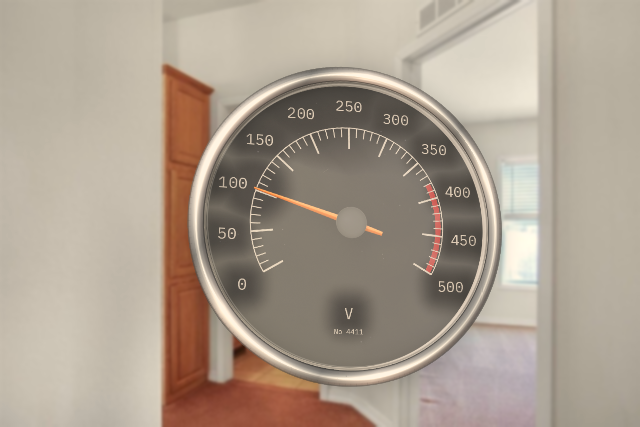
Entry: 100 V
